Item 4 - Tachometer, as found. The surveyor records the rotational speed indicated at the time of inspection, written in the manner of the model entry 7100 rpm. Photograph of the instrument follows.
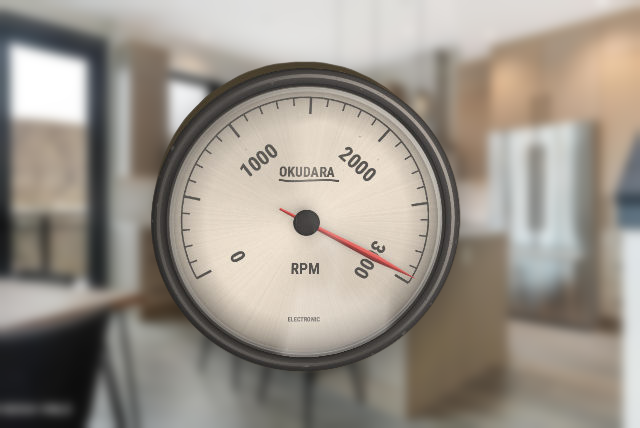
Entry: 2950 rpm
